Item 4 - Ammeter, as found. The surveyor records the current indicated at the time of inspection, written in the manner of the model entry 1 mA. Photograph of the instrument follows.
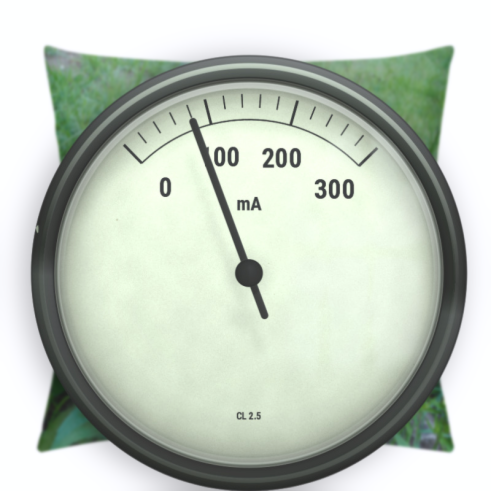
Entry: 80 mA
